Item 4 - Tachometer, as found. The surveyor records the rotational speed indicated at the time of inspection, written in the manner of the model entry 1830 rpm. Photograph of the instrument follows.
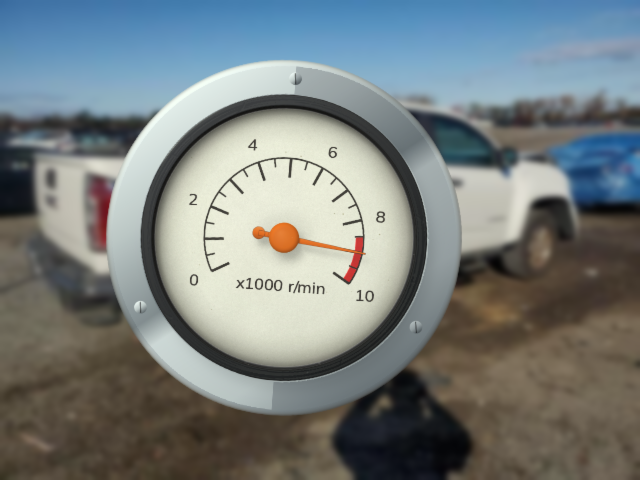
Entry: 9000 rpm
